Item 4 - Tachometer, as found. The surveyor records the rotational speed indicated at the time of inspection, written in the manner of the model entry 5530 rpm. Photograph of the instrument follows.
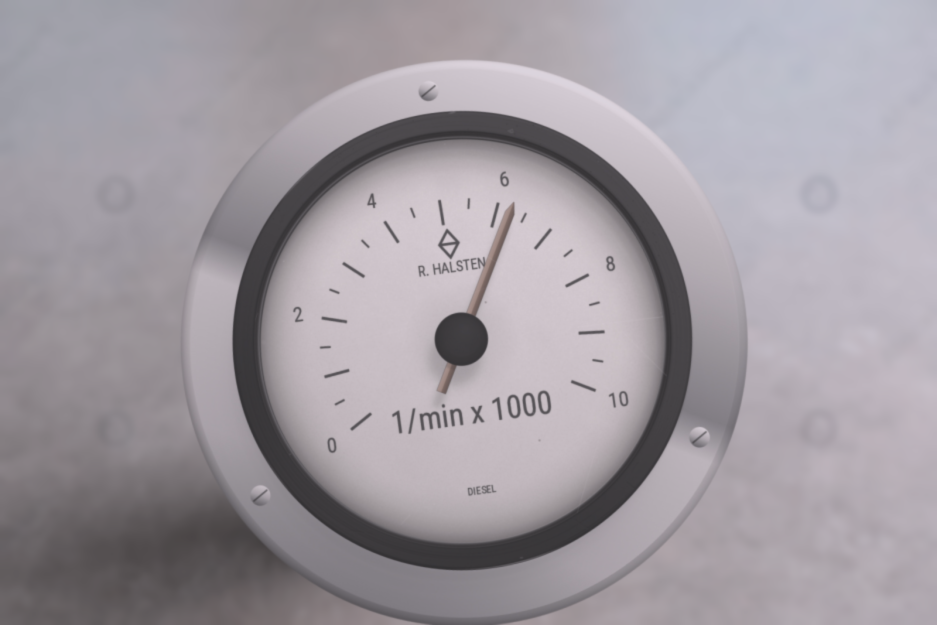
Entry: 6250 rpm
